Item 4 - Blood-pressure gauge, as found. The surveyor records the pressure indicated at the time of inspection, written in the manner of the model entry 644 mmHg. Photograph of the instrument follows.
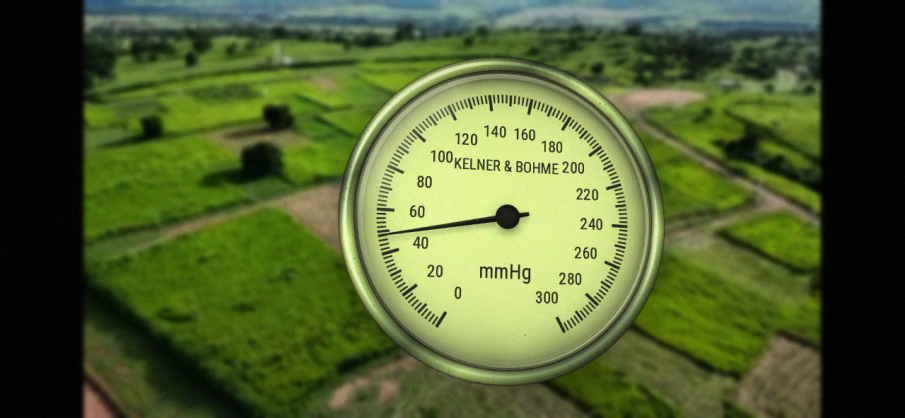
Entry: 48 mmHg
